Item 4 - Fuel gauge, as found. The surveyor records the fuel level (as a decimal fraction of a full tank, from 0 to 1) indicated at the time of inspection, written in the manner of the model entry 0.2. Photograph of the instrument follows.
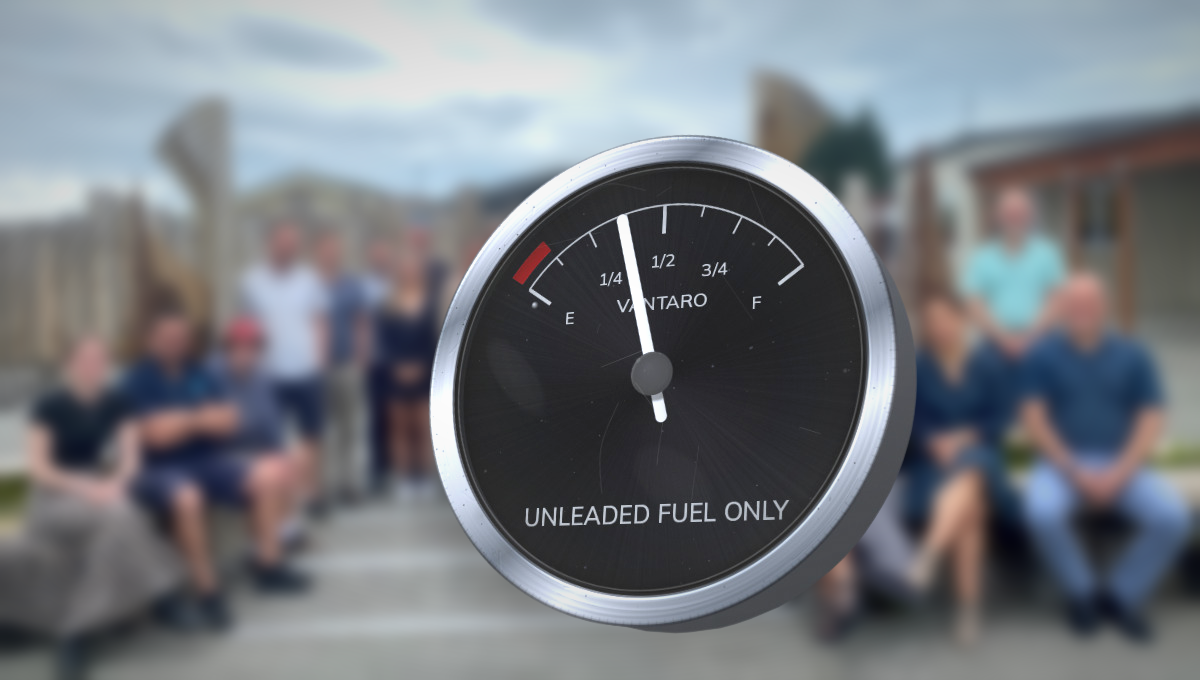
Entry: 0.375
